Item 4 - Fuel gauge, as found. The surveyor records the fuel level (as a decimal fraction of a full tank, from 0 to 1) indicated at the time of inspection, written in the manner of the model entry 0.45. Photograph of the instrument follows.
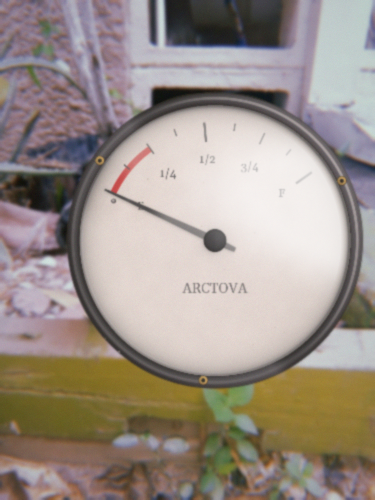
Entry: 0
